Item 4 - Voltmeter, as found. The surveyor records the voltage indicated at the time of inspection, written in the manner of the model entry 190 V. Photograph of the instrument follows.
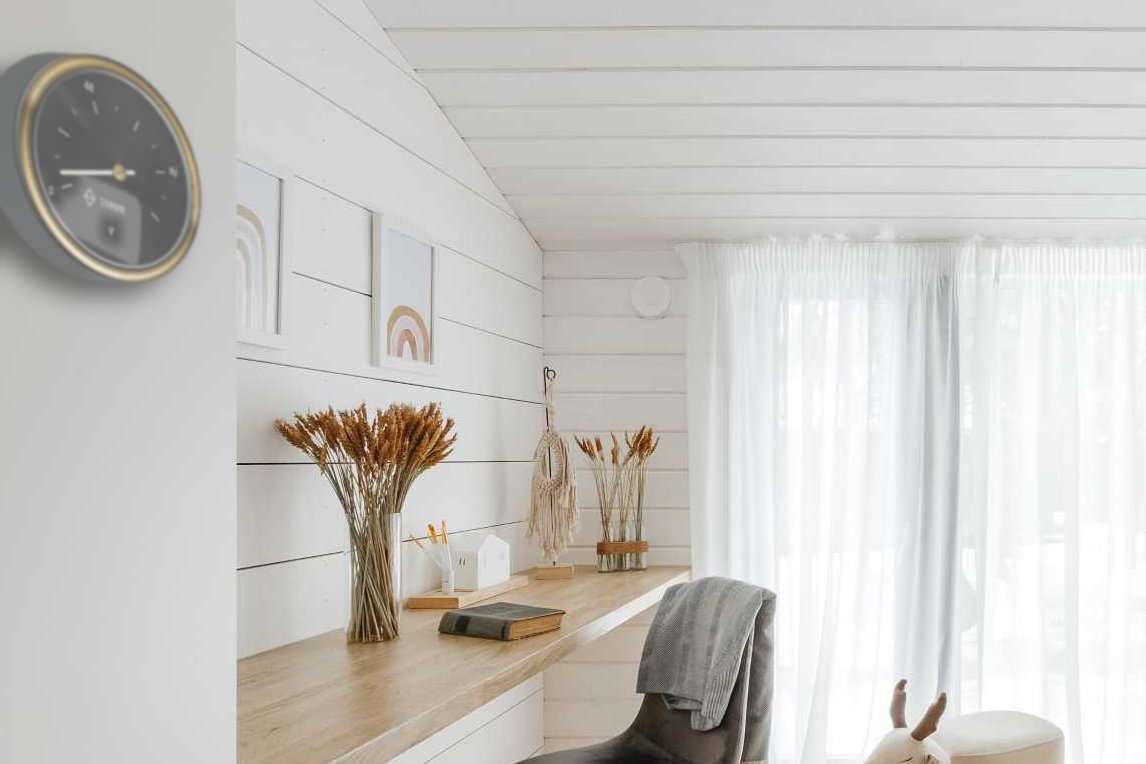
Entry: 5 V
